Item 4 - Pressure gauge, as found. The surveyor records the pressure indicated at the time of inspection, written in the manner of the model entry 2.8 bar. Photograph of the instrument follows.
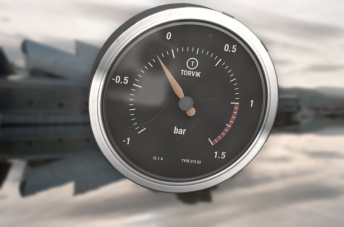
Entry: -0.15 bar
